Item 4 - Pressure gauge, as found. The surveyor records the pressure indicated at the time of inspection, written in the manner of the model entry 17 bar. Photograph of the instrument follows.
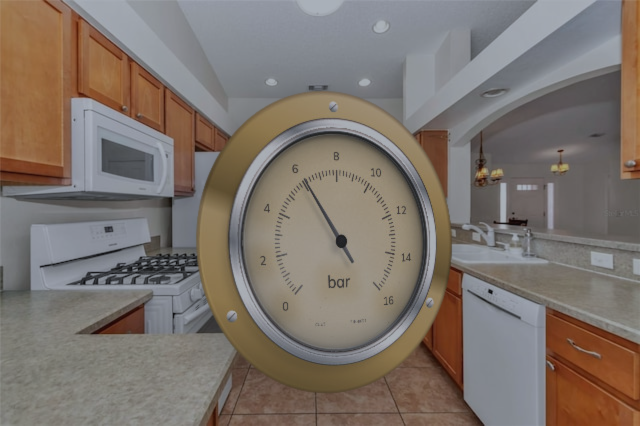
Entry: 6 bar
